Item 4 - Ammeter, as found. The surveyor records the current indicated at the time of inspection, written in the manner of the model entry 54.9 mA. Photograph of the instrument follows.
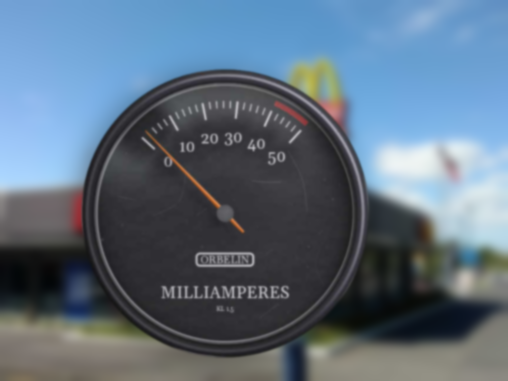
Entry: 2 mA
